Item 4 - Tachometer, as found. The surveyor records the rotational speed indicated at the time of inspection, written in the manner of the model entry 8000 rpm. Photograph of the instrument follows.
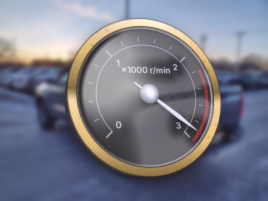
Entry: 2900 rpm
